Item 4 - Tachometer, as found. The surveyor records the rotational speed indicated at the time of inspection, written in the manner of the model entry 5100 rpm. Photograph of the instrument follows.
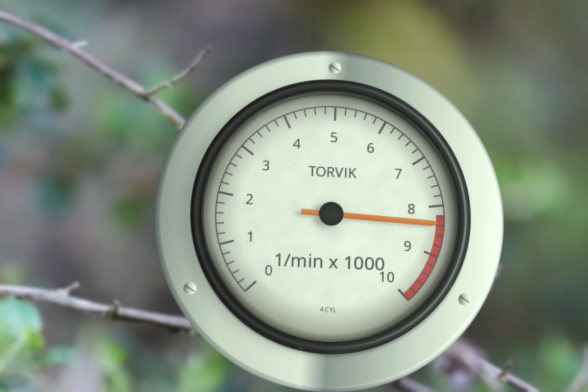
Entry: 8400 rpm
